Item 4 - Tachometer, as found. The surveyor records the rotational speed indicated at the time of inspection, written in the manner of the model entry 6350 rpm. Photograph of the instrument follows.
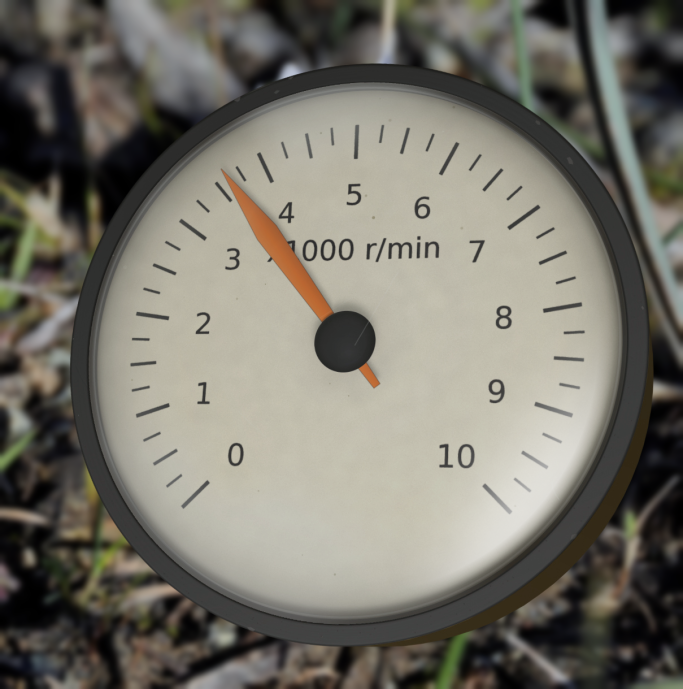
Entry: 3625 rpm
